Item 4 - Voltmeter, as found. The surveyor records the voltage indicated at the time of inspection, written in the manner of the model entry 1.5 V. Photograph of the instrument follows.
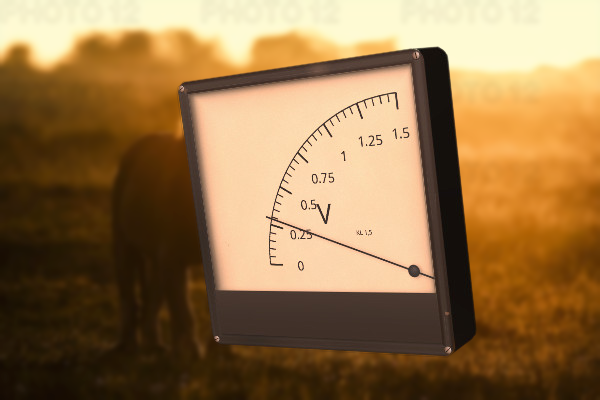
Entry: 0.3 V
